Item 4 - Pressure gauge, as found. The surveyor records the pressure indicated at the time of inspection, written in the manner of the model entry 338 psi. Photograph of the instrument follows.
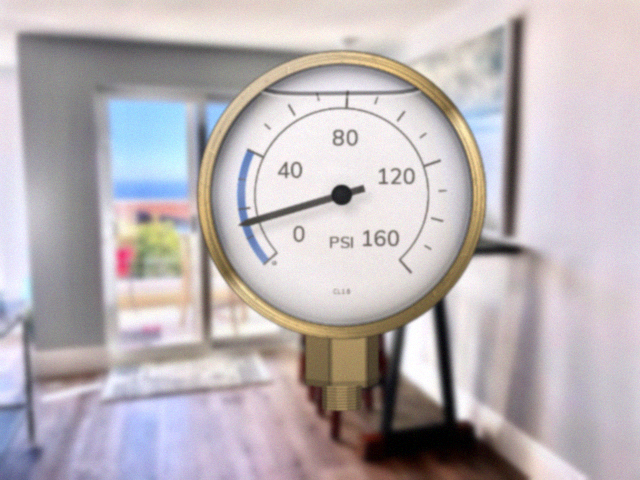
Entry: 15 psi
